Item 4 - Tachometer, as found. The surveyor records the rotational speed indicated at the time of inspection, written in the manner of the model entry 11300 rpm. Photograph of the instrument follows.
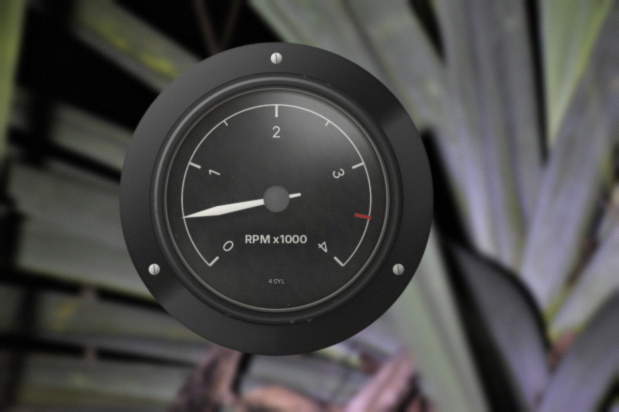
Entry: 500 rpm
